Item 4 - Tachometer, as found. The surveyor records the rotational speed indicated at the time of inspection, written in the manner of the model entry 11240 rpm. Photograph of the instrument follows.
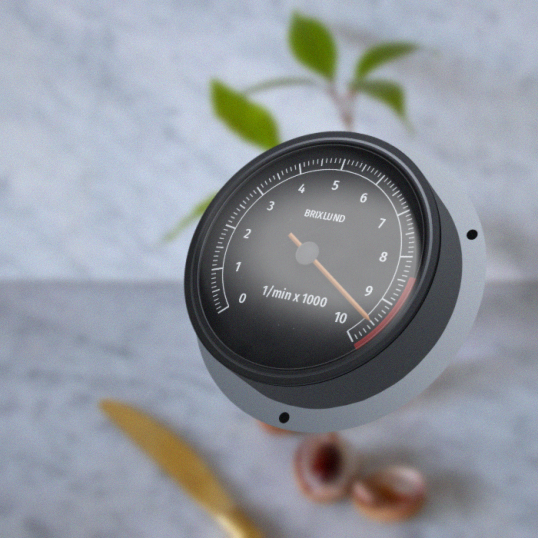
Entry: 9500 rpm
